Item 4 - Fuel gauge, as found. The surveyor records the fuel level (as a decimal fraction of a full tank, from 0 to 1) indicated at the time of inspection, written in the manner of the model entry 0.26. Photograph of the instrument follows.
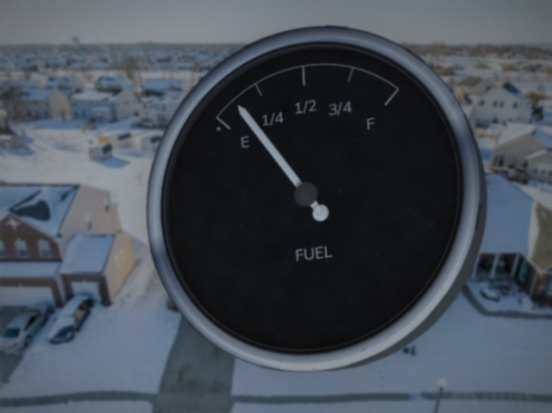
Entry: 0.125
